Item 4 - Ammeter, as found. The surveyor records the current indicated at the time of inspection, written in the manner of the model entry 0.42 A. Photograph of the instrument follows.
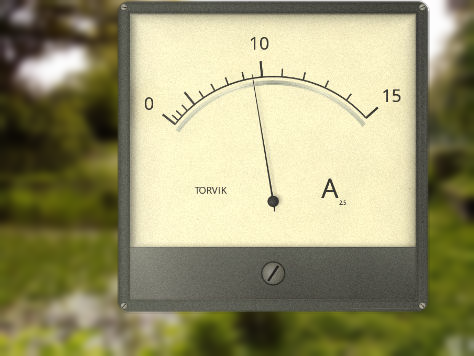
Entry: 9.5 A
